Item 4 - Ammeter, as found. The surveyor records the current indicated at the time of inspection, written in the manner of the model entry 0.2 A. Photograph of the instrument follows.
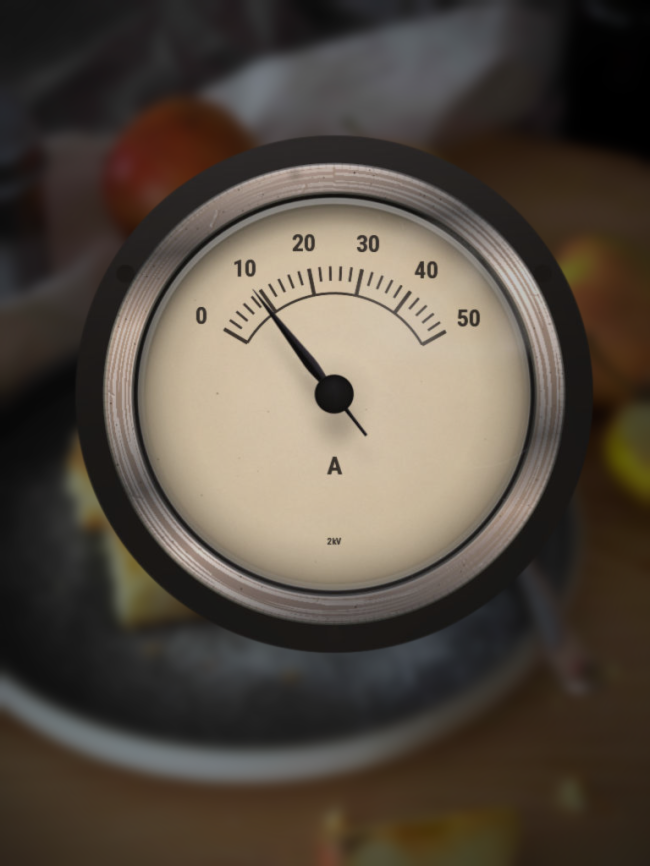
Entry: 9 A
